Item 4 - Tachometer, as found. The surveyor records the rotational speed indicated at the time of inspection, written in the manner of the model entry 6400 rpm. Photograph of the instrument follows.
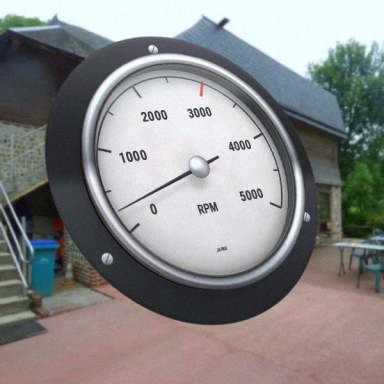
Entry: 250 rpm
